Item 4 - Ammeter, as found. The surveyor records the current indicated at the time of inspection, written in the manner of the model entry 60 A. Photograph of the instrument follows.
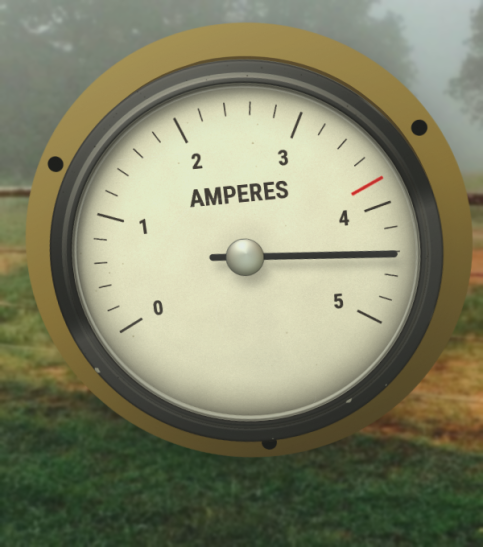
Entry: 4.4 A
